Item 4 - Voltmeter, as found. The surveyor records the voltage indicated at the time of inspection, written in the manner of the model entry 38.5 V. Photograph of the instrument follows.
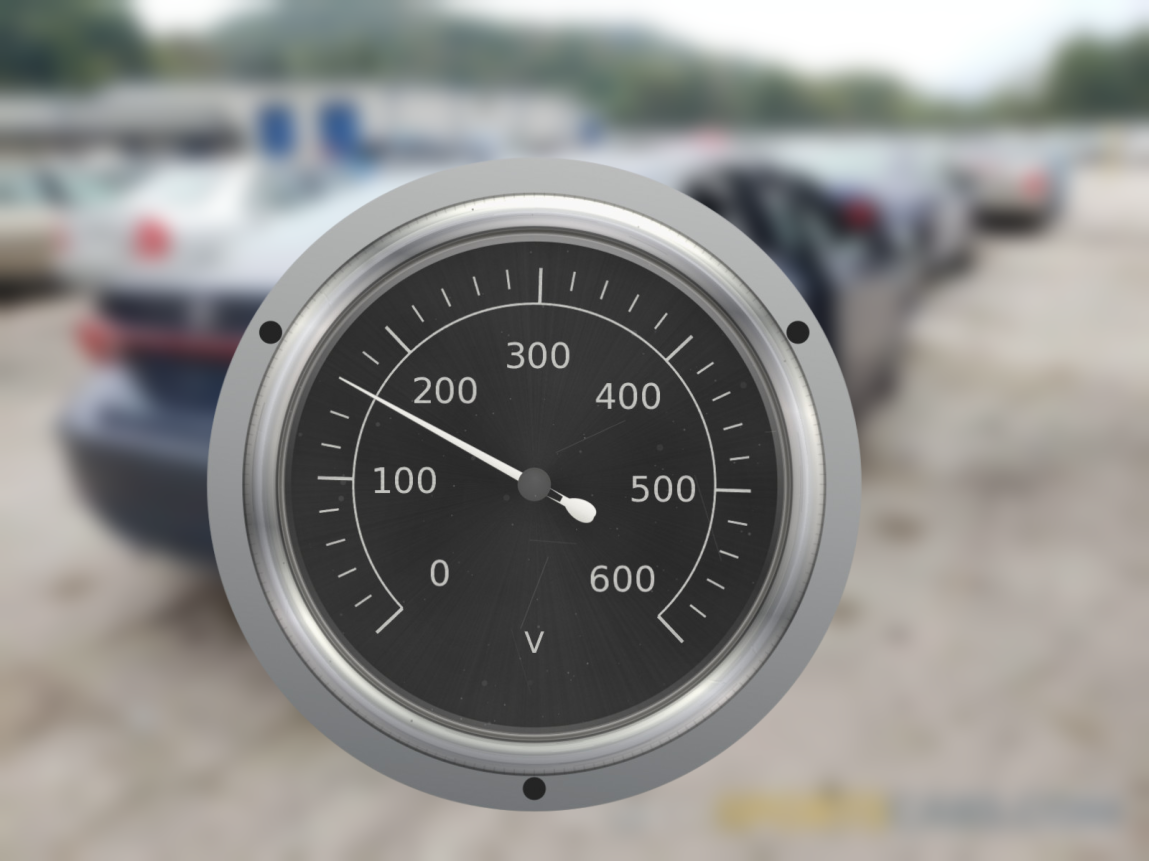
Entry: 160 V
